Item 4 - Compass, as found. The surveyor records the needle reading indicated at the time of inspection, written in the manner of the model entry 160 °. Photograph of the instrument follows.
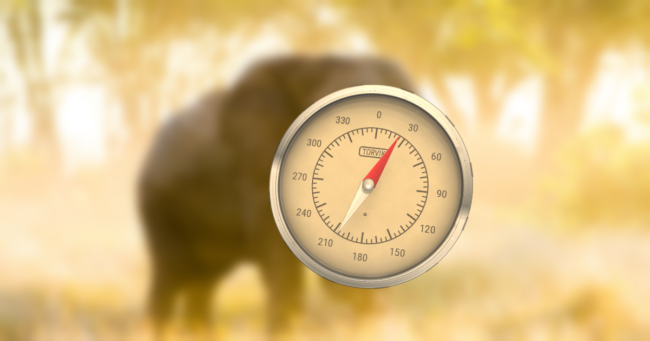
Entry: 25 °
